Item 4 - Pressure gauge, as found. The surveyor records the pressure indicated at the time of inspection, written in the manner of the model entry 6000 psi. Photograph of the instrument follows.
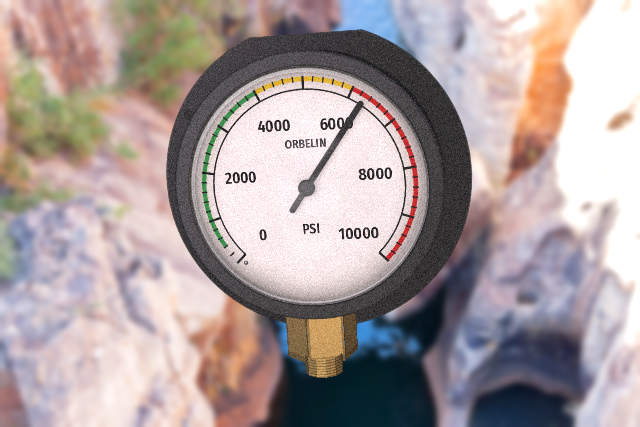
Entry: 6300 psi
